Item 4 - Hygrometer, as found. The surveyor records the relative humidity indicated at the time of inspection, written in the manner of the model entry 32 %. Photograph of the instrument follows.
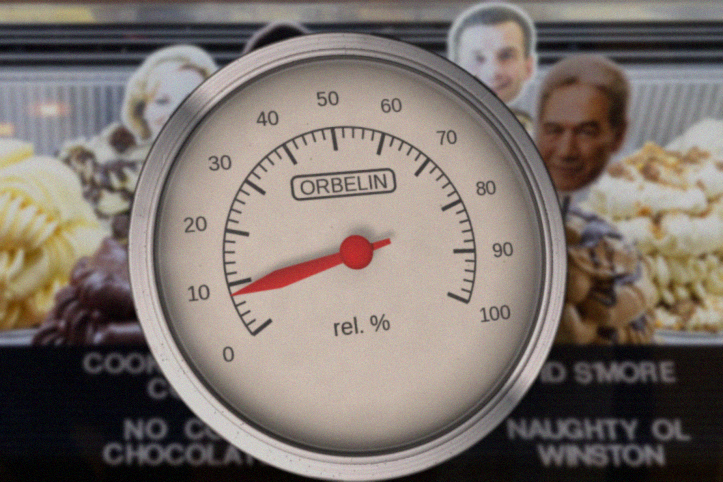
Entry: 8 %
